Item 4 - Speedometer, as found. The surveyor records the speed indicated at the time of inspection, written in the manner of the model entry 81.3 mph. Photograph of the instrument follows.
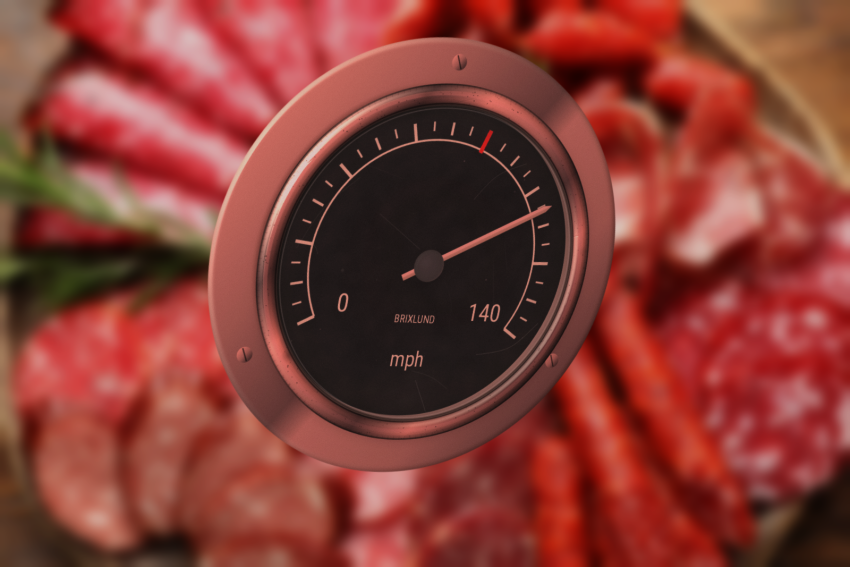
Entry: 105 mph
